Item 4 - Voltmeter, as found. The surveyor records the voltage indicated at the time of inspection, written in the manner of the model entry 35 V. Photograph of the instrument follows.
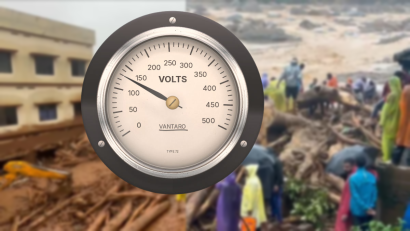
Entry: 130 V
